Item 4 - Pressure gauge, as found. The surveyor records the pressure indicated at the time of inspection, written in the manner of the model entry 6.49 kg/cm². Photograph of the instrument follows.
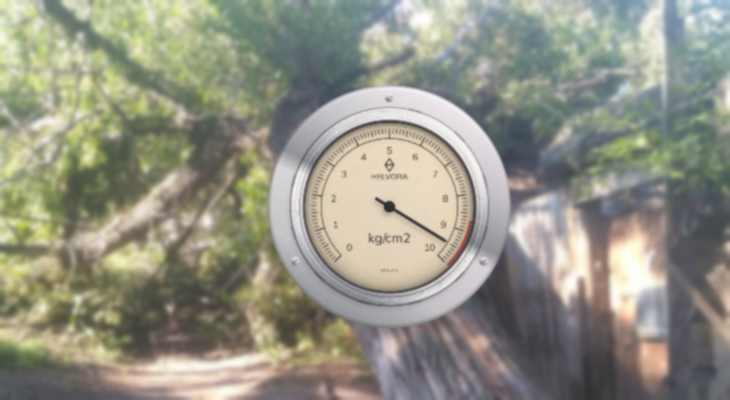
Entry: 9.5 kg/cm²
